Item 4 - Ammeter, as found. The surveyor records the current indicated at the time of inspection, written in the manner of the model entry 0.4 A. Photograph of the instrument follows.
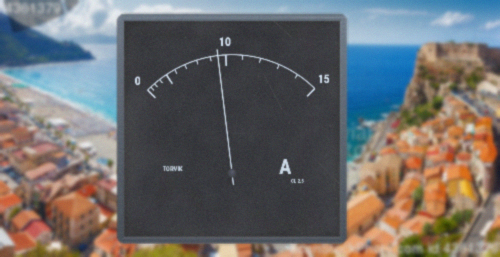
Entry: 9.5 A
